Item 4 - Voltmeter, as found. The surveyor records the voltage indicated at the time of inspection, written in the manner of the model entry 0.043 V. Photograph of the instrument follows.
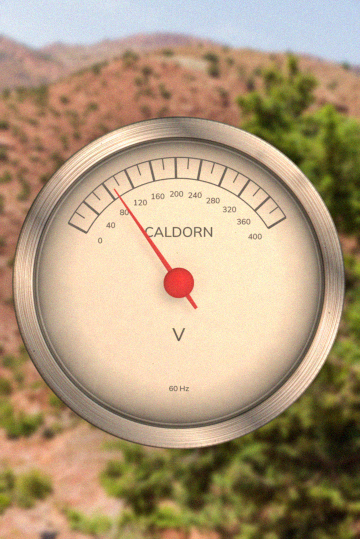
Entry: 90 V
